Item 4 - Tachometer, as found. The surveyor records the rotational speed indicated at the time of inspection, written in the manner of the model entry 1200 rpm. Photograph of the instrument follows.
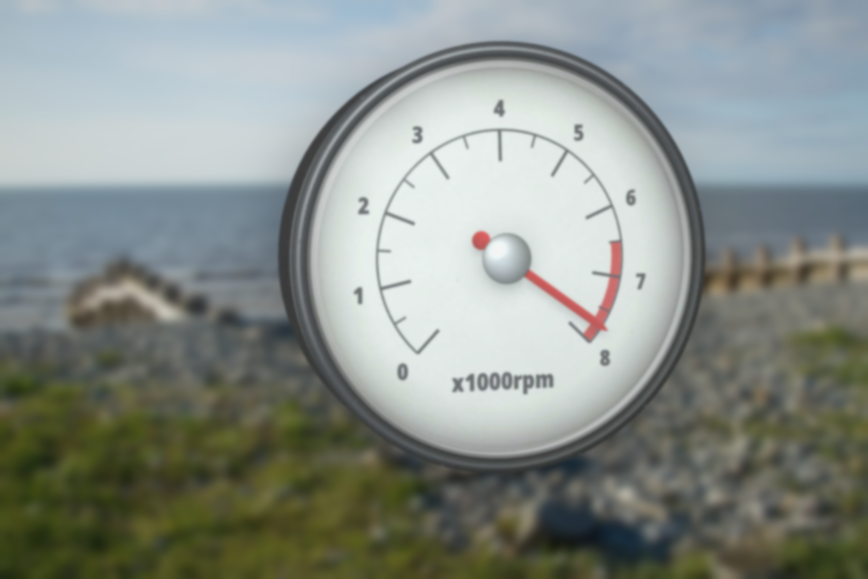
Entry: 7750 rpm
